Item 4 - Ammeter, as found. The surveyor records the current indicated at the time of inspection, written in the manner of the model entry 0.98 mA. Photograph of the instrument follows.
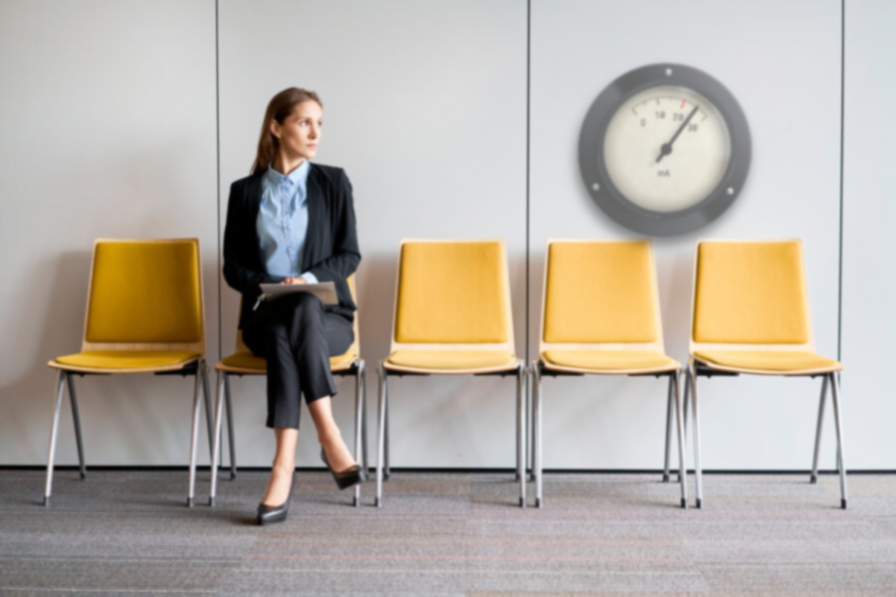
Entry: 25 mA
